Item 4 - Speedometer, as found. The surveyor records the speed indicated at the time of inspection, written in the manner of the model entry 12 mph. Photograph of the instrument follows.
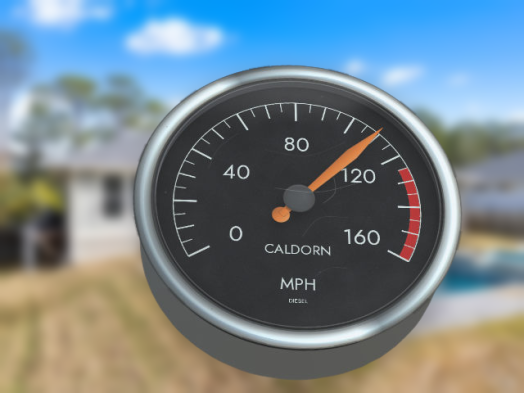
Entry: 110 mph
